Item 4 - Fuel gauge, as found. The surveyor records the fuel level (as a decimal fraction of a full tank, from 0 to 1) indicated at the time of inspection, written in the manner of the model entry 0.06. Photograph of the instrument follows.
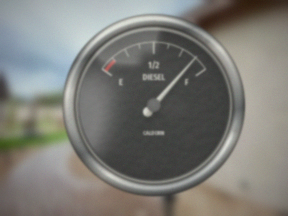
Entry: 0.875
